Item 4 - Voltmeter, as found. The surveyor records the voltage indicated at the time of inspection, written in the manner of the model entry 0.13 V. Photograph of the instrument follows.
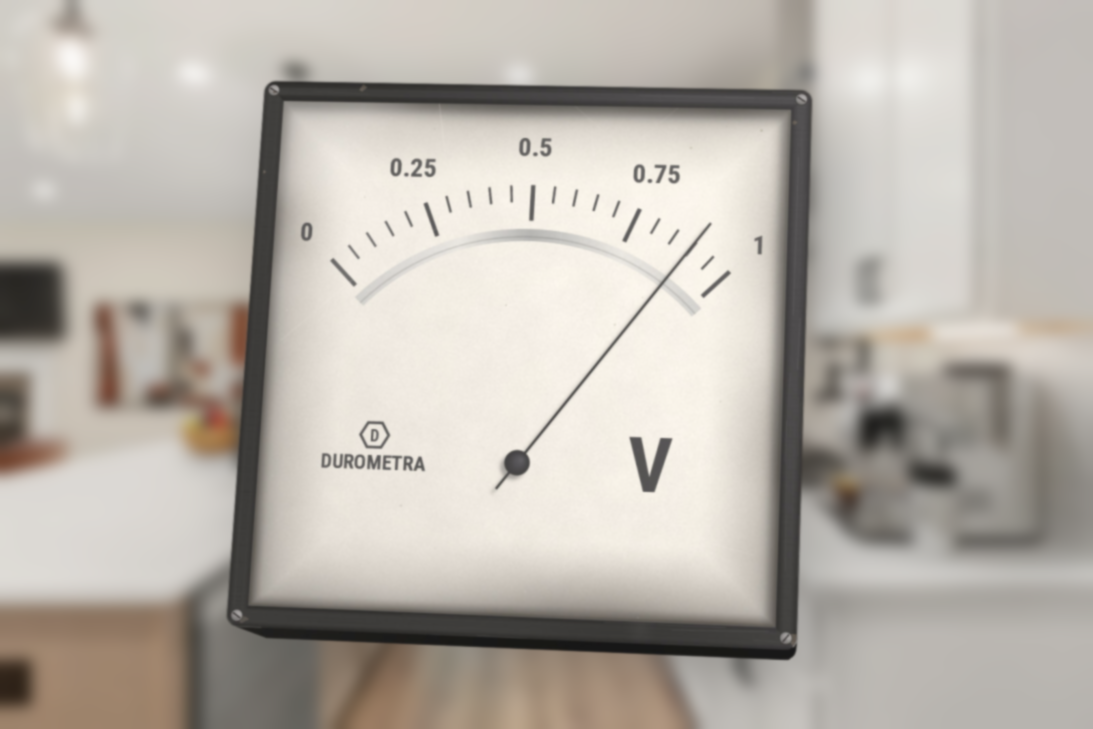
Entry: 0.9 V
